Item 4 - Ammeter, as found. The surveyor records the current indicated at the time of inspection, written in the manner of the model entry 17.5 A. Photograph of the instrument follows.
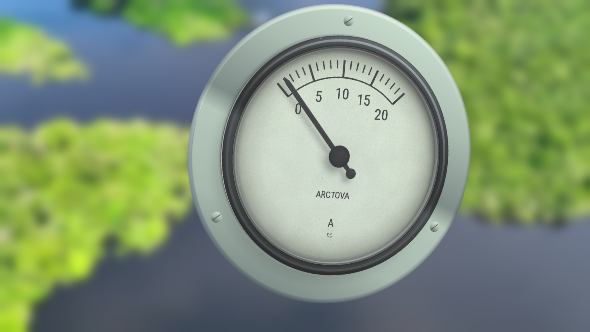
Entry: 1 A
